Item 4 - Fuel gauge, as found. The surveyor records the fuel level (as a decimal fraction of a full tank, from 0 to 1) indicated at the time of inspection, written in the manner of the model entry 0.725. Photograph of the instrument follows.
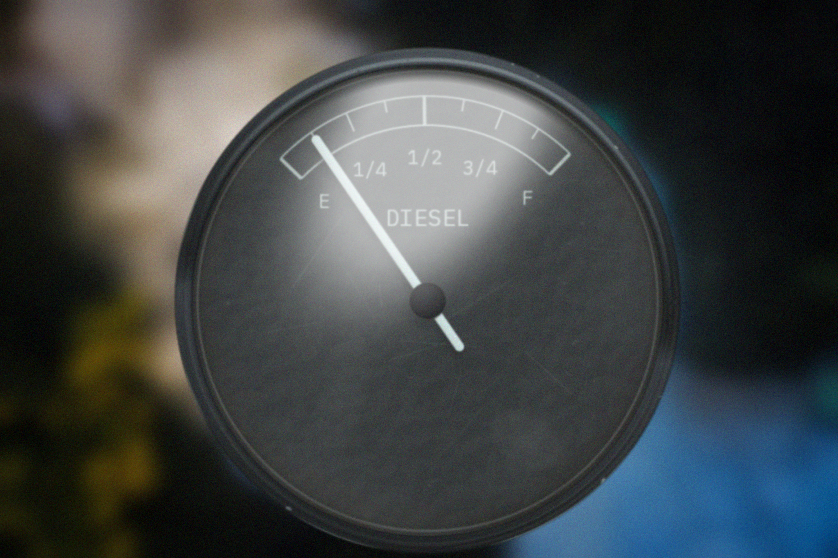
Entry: 0.125
